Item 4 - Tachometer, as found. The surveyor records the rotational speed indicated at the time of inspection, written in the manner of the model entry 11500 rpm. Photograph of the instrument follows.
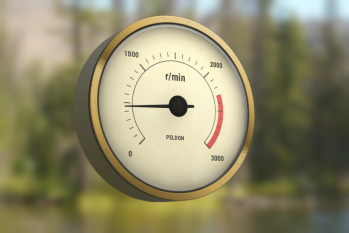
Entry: 450 rpm
